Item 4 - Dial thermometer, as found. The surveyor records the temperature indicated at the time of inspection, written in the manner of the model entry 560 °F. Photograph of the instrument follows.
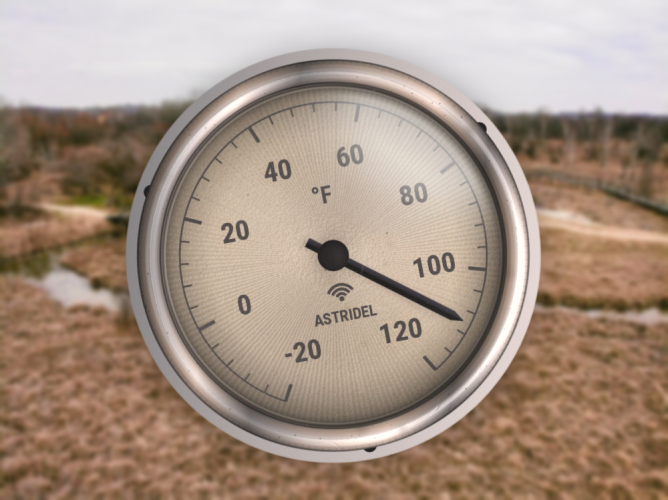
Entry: 110 °F
